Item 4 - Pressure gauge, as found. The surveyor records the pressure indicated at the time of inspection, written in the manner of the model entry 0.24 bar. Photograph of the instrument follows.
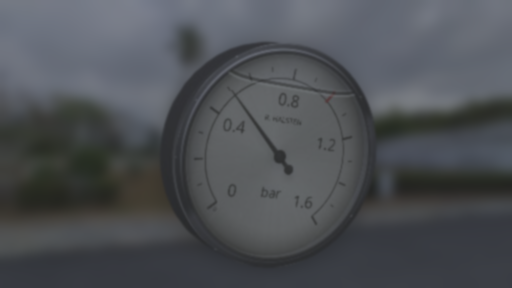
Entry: 0.5 bar
